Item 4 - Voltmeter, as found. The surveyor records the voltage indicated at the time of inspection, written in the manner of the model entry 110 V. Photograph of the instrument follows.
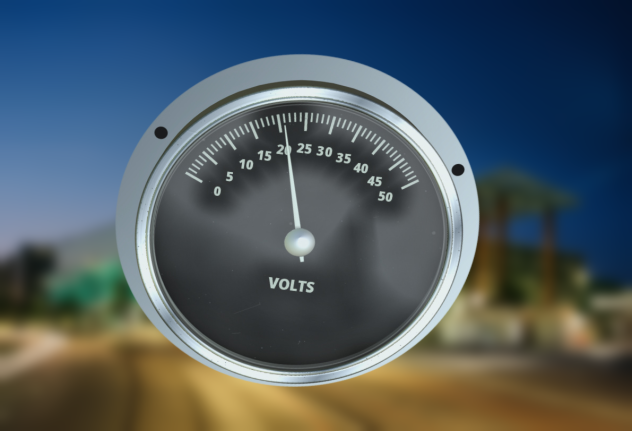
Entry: 21 V
